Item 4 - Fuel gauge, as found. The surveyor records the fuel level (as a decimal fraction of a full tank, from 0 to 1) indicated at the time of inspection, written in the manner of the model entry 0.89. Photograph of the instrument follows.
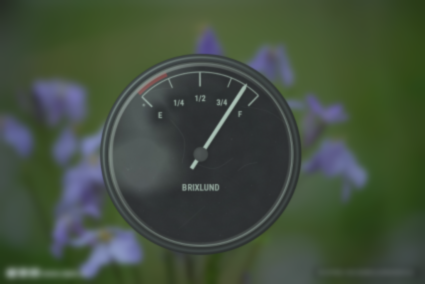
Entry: 0.875
